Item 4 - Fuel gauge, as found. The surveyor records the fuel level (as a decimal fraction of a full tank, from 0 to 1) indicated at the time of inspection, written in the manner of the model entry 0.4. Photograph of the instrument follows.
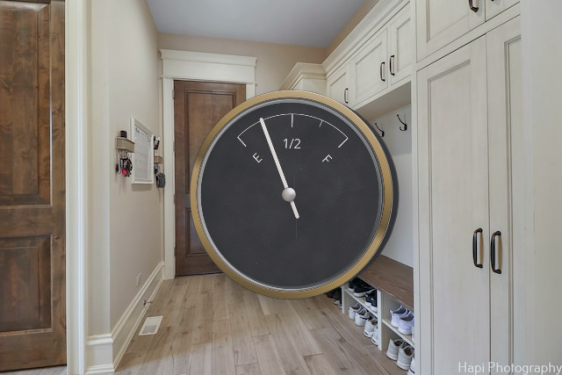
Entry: 0.25
